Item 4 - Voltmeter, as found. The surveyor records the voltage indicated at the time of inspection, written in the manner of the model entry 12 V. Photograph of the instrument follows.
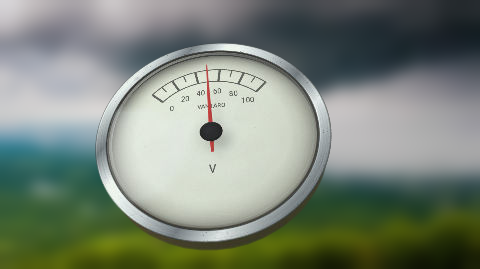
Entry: 50 V
